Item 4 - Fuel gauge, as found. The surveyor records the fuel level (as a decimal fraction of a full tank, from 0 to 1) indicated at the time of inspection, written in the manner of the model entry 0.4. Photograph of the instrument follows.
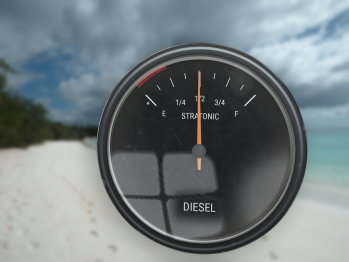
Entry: 0.5
